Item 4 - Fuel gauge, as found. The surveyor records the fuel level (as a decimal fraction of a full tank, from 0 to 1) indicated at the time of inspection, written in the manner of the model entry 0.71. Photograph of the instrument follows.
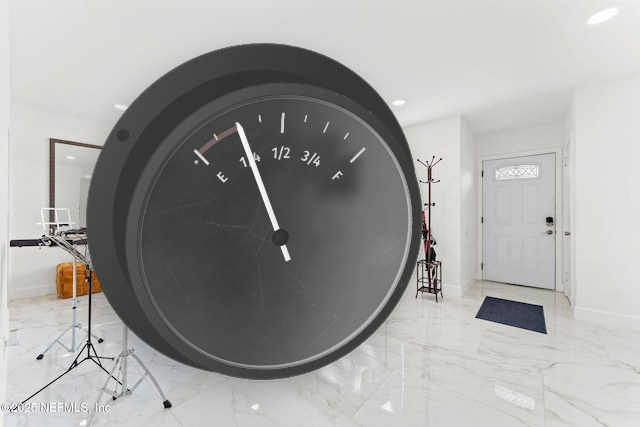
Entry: 0.25
